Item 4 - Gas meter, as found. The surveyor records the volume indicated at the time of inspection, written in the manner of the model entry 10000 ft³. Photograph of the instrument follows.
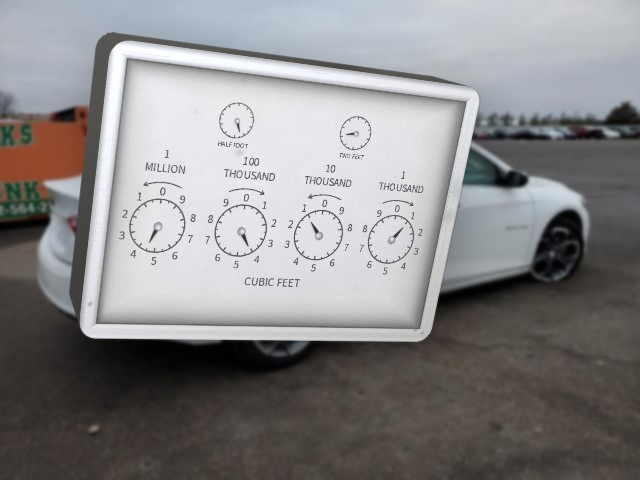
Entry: 441100 ft³
